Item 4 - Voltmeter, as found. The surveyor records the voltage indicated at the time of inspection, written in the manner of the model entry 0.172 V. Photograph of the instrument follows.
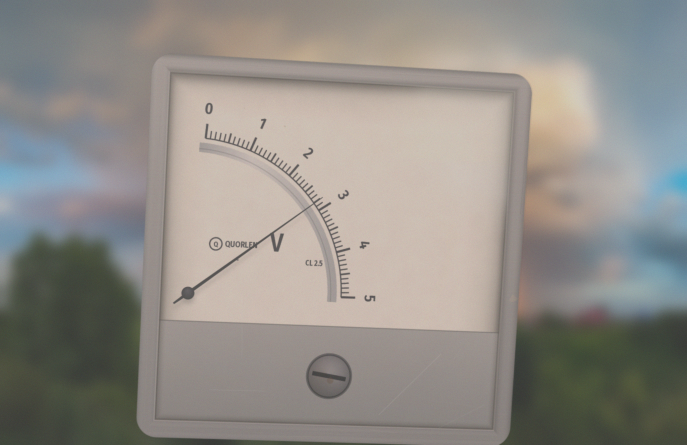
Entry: 2.8 V
